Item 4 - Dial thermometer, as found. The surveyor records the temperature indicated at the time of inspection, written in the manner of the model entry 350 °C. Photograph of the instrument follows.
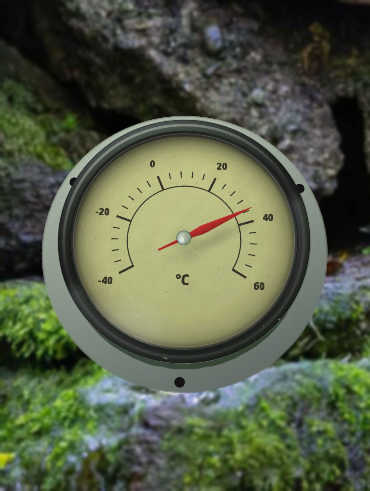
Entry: 36 °C
